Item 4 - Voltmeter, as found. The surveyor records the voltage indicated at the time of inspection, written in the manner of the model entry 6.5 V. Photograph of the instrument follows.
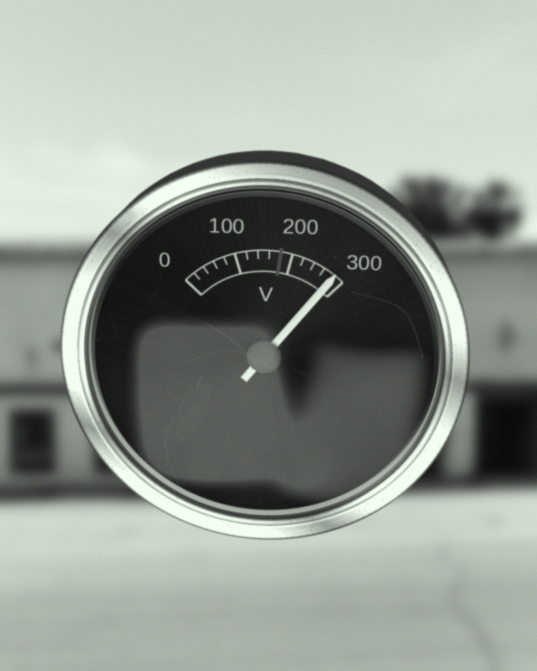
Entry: 280 V
